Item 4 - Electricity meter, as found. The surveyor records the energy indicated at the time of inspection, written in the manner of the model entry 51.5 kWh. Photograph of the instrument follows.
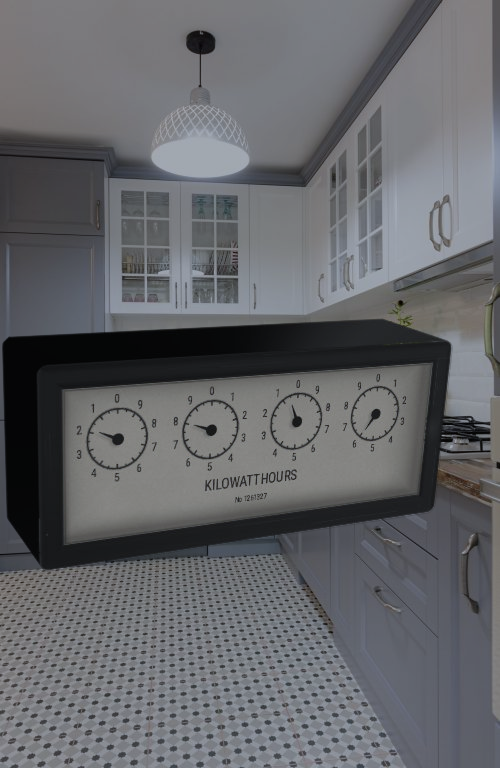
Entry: 1806 kWh
